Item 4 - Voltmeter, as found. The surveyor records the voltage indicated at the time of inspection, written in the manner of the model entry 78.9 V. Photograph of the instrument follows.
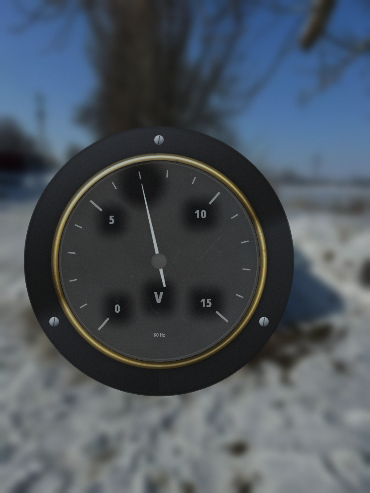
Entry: 7 V
